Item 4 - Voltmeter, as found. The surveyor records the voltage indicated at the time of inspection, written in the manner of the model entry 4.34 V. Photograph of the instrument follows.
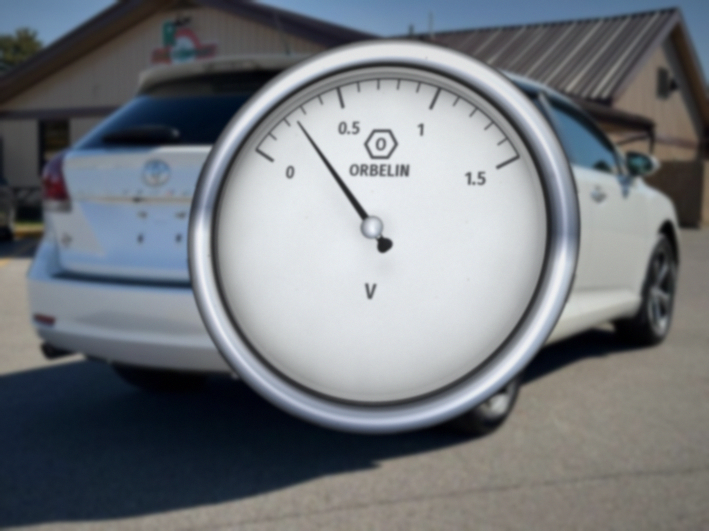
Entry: 0.25 V
